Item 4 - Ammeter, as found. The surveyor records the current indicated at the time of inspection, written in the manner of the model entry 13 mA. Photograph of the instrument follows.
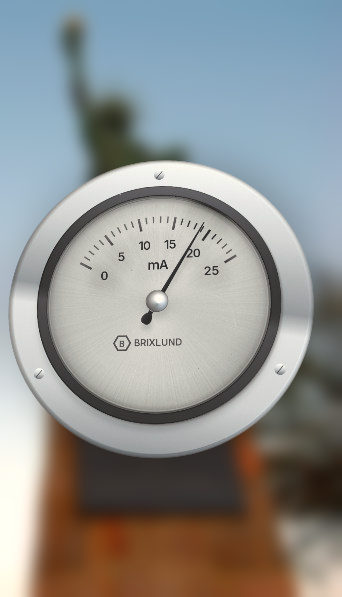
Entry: 19 mA
